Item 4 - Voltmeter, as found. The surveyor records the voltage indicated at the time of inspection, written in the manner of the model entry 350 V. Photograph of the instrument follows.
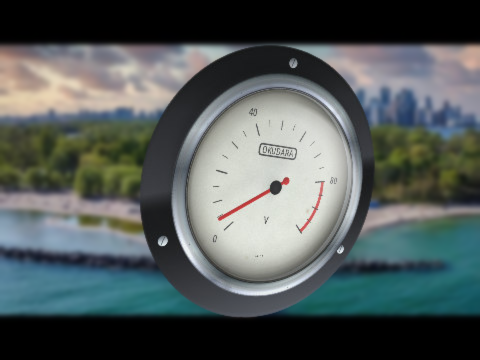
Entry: 5 V
